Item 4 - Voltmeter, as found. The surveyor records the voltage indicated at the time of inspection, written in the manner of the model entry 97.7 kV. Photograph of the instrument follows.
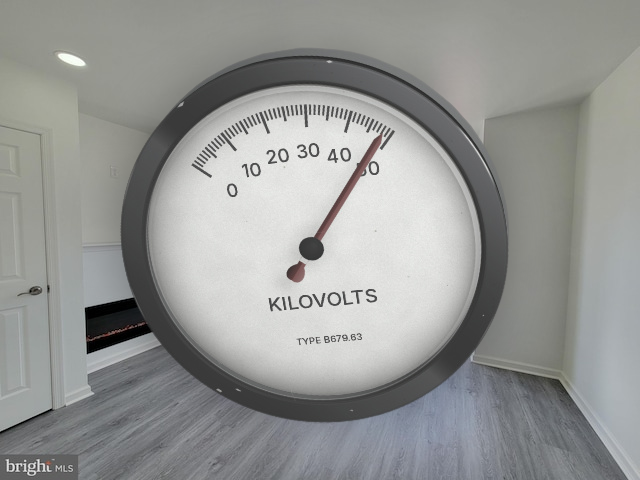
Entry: 48 kV
